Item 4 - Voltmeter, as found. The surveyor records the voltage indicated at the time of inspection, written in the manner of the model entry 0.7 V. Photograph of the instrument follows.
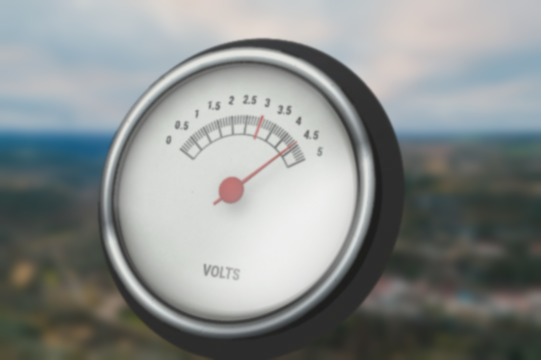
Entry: 4.5 V
